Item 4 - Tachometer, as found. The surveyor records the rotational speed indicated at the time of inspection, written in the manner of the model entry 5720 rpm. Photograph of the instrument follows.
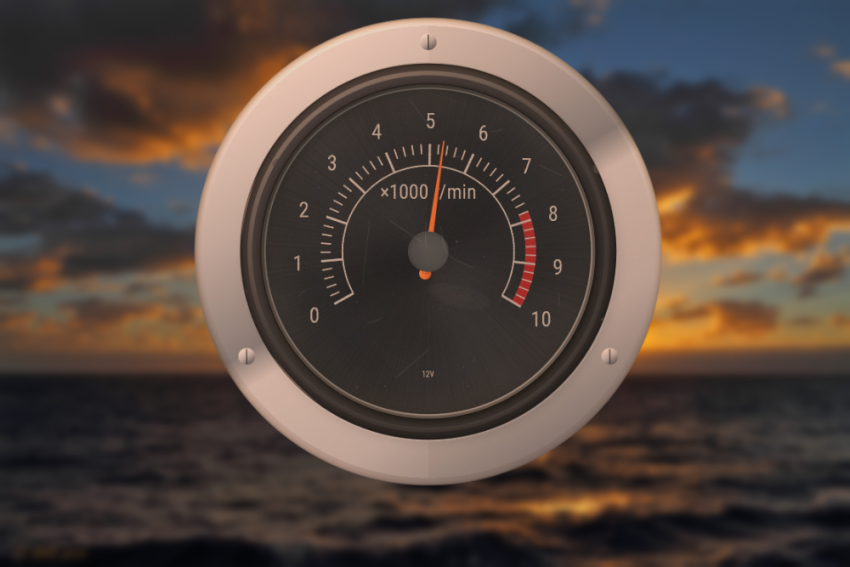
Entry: 5300 rpm
